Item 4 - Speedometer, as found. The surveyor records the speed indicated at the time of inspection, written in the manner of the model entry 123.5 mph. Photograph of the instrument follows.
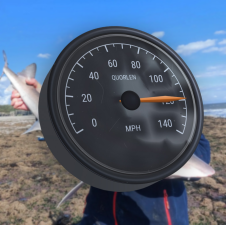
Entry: 120 mph
